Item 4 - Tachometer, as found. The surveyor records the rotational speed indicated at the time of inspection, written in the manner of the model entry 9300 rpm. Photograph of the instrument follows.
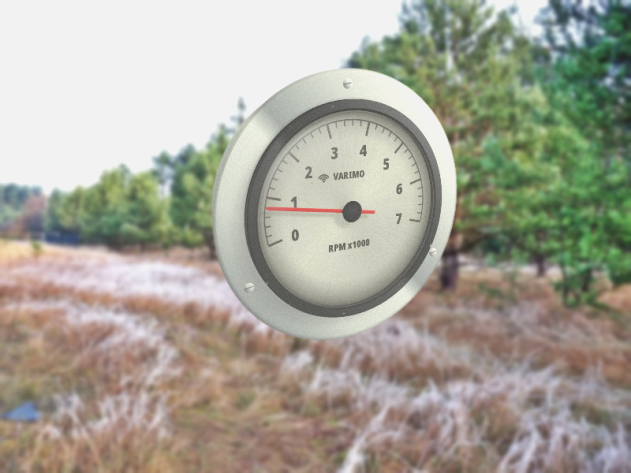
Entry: 800 rpm
